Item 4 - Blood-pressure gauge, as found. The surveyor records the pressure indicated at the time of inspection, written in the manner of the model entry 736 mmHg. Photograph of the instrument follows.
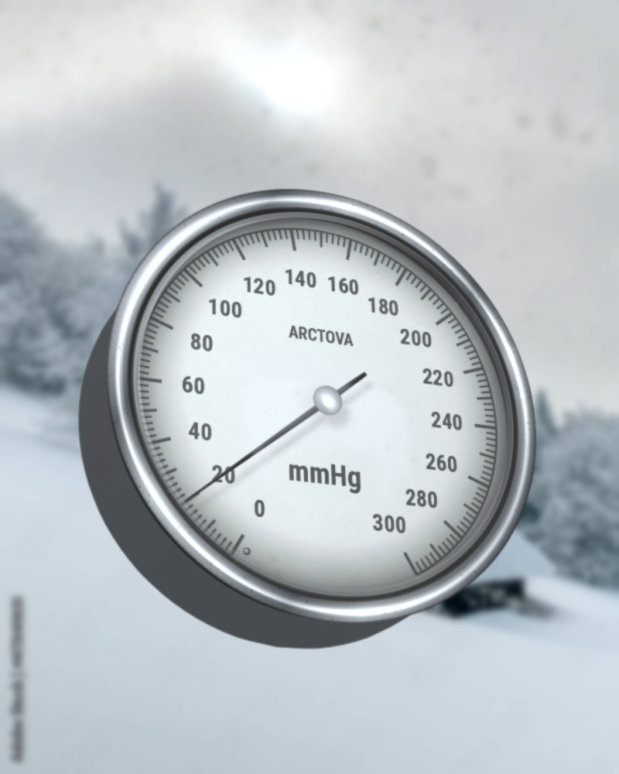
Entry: 20 mmHg
